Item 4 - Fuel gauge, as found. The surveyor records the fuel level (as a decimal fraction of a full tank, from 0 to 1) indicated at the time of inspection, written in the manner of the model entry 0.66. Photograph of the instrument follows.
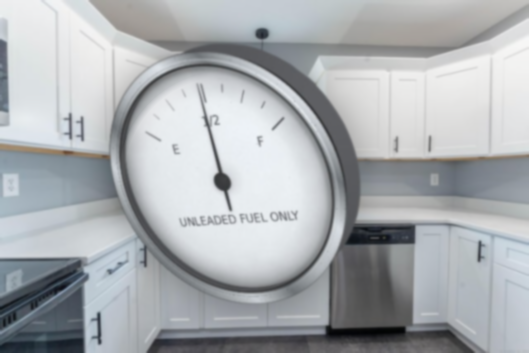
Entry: 0.5
